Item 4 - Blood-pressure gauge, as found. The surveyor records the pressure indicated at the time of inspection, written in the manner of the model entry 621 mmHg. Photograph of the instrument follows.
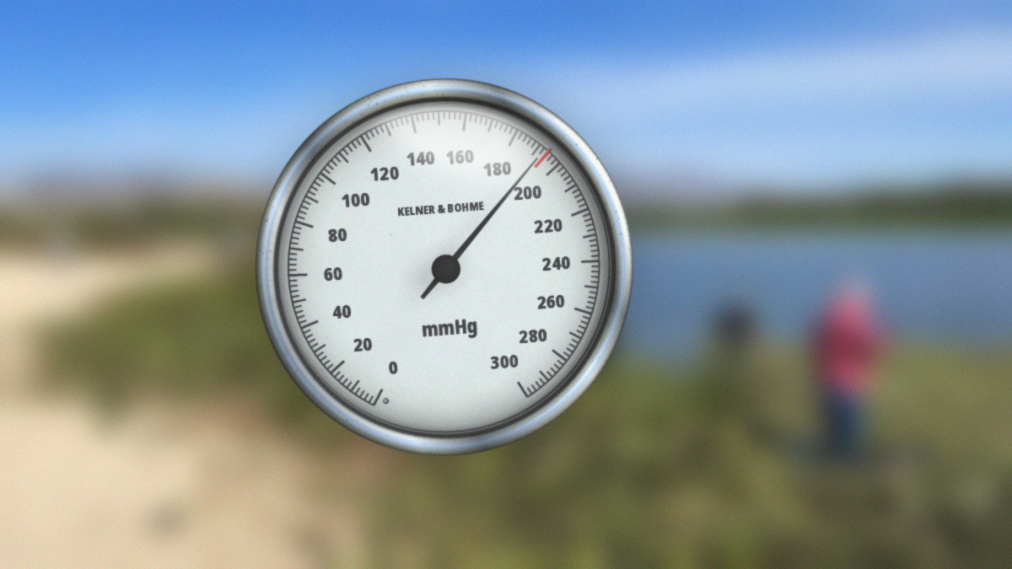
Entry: 192 mmHg
